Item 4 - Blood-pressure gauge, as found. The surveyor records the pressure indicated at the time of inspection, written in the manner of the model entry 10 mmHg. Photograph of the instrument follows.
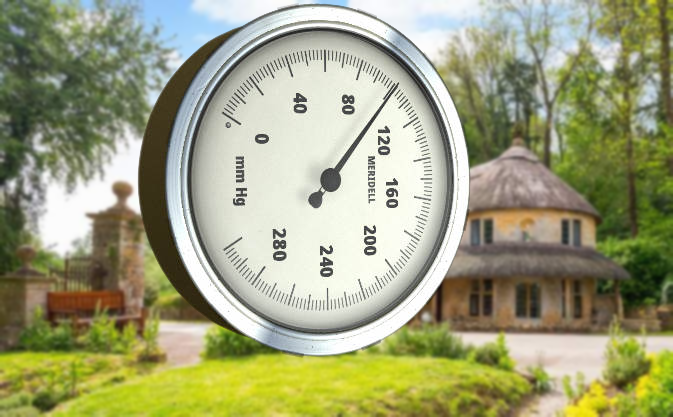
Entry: 100 mmHg
